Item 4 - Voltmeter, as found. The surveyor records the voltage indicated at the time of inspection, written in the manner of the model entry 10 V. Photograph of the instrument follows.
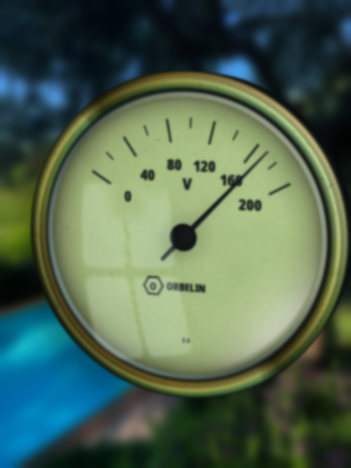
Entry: 170 V
